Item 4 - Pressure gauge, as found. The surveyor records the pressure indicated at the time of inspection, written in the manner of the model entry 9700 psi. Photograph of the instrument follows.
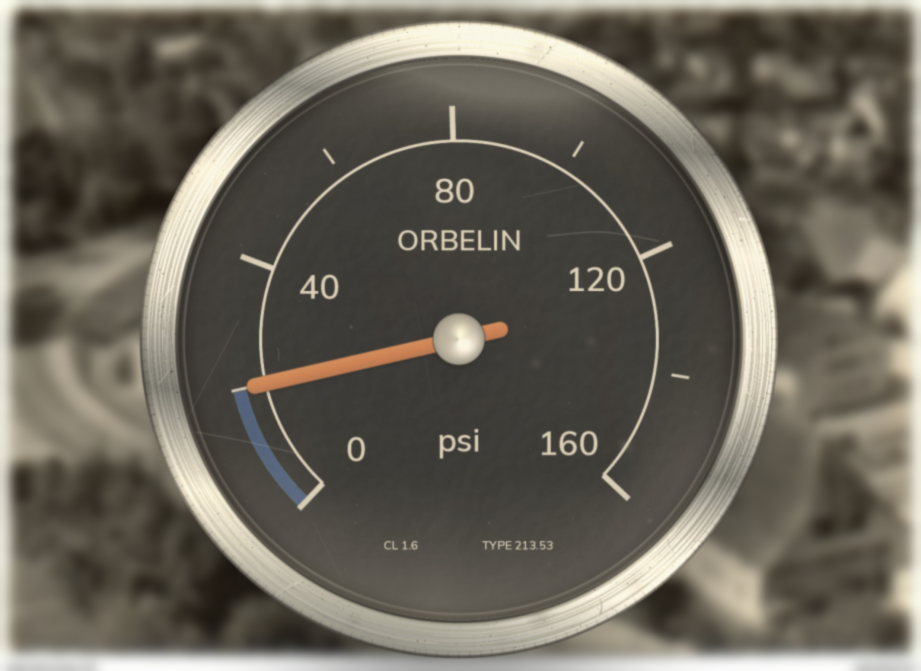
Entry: 20 psi
